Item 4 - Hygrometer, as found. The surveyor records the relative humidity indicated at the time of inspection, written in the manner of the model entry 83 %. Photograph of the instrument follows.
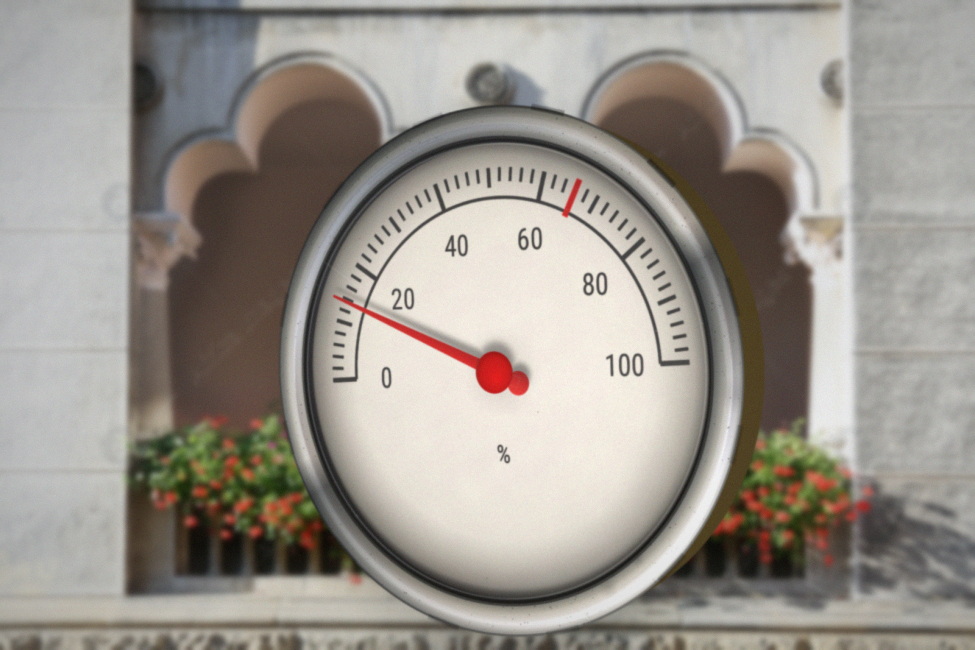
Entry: 14 %
